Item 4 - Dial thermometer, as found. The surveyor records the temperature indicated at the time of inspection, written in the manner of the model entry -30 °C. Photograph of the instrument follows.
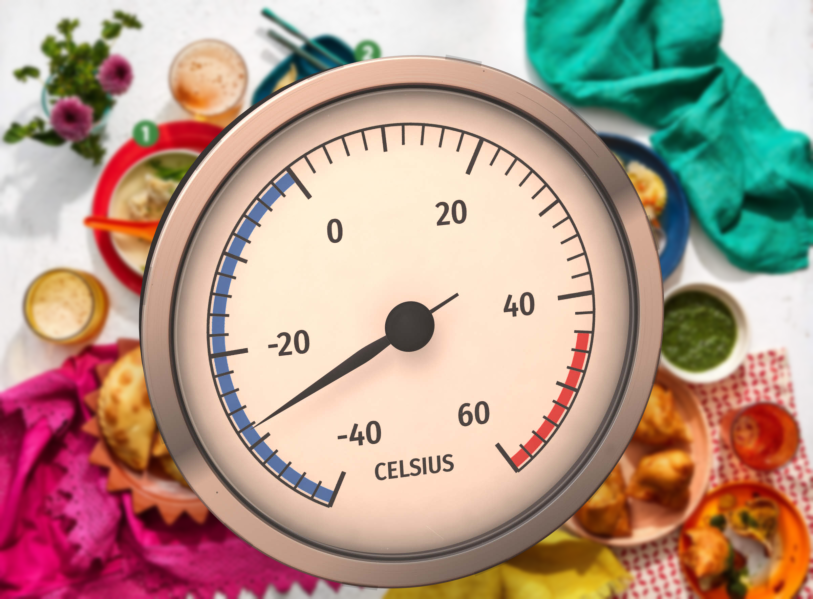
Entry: -28 °C
